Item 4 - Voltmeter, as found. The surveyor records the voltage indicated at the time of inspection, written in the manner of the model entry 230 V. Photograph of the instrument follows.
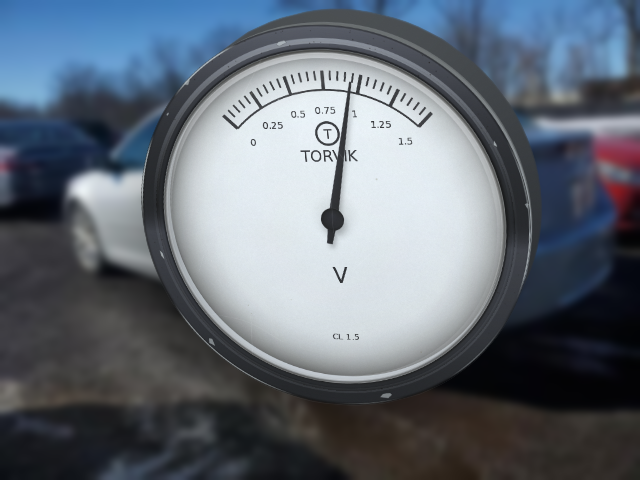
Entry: 0.95 V
